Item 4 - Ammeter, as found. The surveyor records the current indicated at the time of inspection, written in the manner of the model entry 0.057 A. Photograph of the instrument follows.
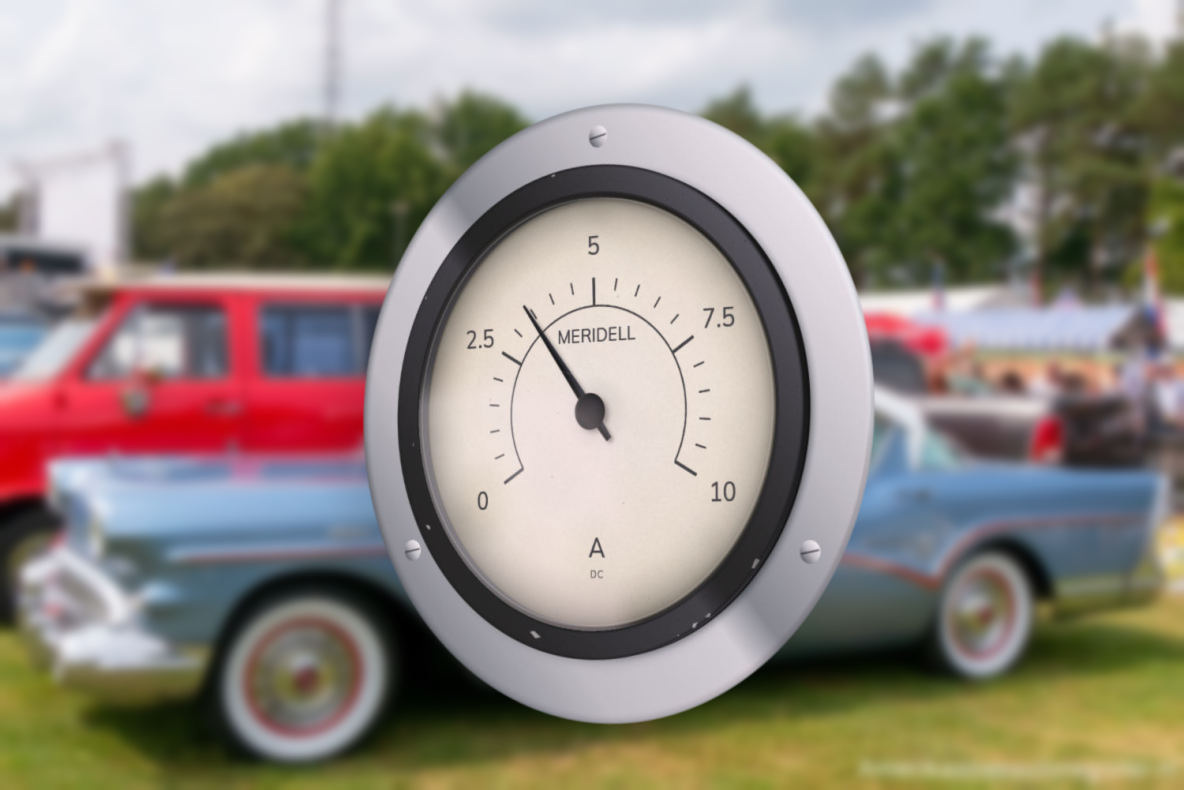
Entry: 3.5 A
